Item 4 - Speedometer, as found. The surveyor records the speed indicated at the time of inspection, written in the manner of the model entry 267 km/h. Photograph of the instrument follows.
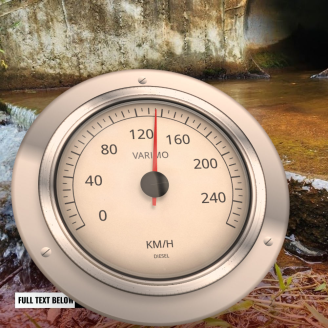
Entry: 135 km/h
